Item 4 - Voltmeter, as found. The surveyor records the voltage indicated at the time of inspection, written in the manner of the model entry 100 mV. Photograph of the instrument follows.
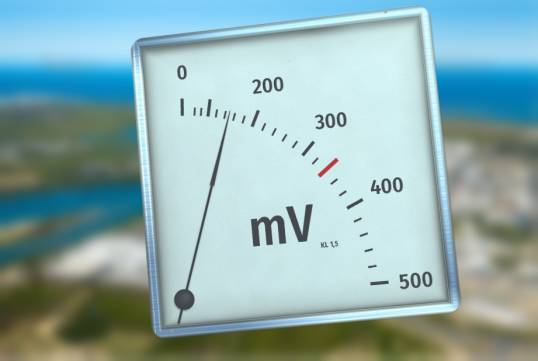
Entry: 150 mV
